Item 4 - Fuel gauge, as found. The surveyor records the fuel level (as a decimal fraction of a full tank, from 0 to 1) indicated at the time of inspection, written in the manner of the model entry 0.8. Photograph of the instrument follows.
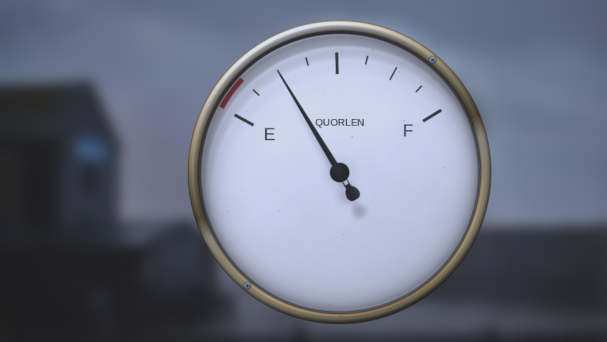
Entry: 0.25
